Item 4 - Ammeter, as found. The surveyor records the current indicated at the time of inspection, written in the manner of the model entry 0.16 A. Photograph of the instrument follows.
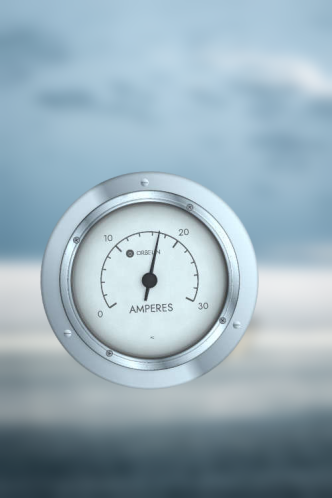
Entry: 17 A
